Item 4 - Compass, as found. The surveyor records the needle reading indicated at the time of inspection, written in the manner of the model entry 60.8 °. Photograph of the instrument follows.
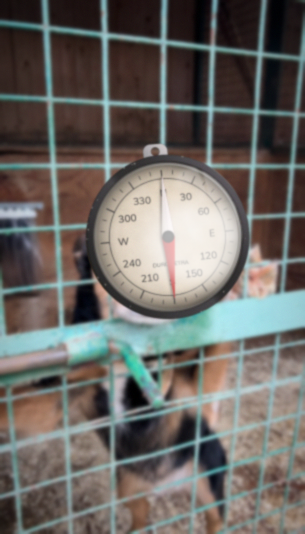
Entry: 180 °
